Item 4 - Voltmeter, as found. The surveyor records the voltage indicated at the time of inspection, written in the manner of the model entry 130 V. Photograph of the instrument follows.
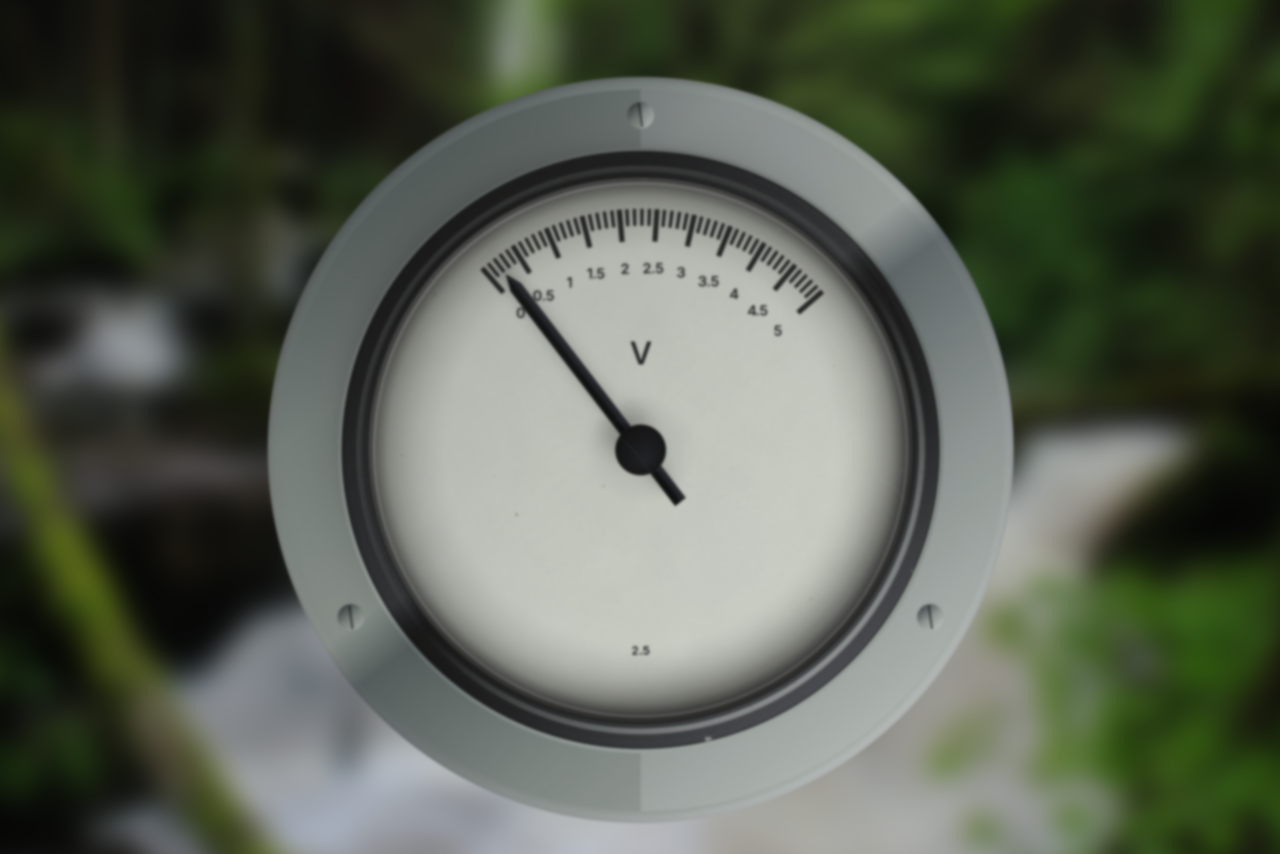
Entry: 0.2 V
